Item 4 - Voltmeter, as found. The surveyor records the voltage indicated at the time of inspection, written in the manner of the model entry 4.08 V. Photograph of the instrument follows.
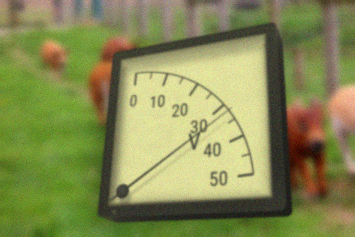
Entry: 32.5 V
